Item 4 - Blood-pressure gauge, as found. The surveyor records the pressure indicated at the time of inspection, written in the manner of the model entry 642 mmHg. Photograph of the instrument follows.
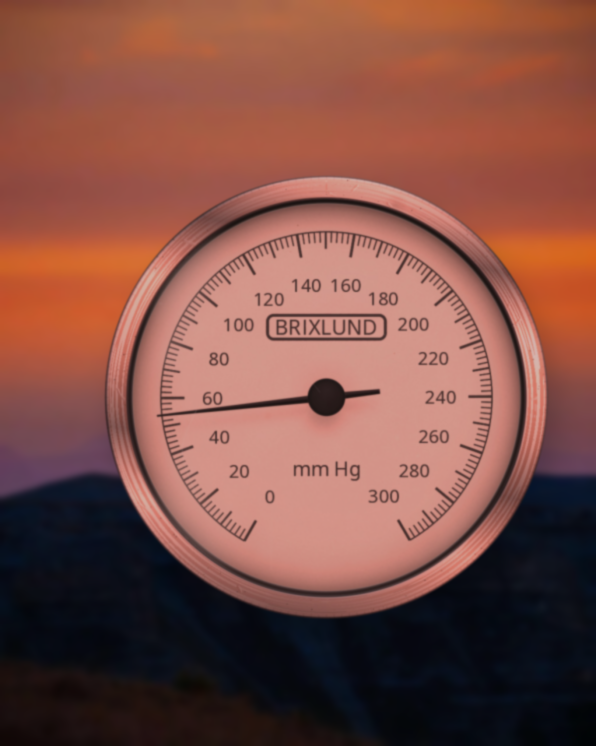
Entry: 54 mmHg
